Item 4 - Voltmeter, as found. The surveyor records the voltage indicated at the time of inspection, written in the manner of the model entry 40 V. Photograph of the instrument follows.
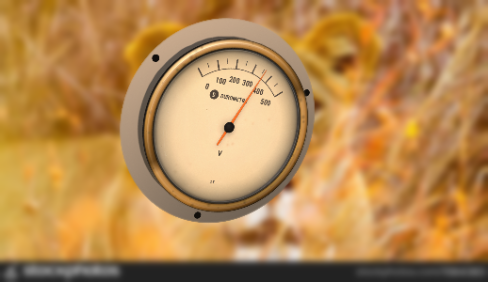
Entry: 350 V
